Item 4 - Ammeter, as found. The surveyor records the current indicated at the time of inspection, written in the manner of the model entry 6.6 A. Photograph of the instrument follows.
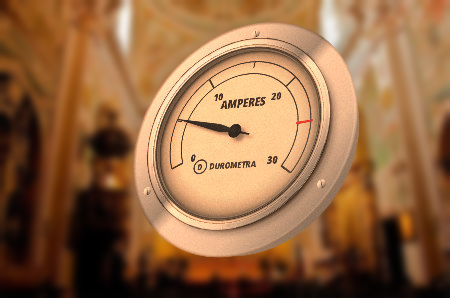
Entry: 5 A
